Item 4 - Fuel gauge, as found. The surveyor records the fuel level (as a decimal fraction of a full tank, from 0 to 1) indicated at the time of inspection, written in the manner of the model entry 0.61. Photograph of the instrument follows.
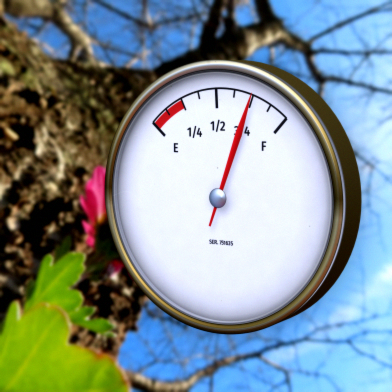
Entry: 0.75
